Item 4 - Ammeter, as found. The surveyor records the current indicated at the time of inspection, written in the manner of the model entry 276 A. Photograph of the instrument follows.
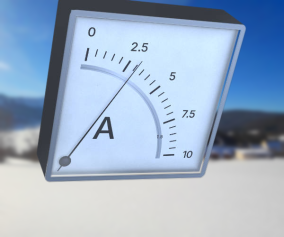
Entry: 3 A
